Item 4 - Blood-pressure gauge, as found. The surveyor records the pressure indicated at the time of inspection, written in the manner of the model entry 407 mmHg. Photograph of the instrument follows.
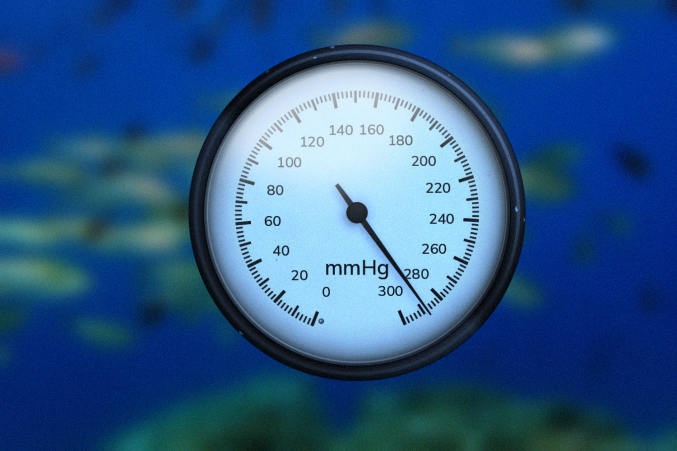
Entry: 288 mmHg
